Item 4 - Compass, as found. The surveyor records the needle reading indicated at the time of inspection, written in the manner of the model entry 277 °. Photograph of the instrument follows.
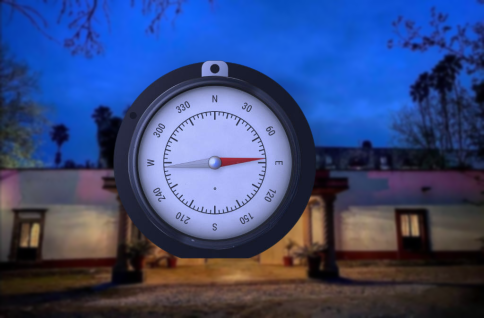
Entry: 85 °
